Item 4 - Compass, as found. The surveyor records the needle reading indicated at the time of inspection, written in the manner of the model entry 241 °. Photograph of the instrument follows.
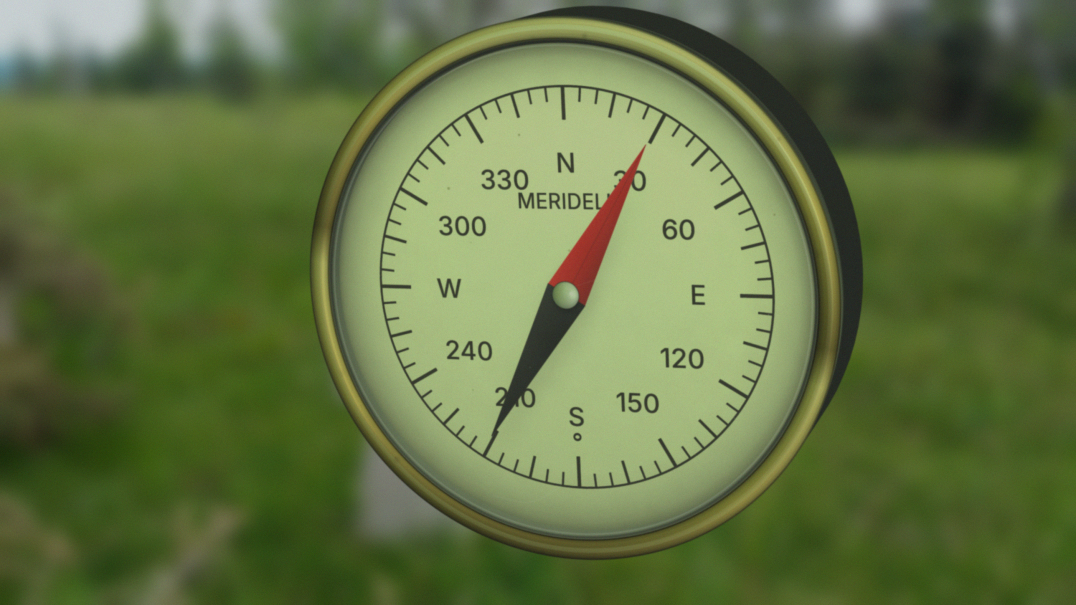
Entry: 30 °
